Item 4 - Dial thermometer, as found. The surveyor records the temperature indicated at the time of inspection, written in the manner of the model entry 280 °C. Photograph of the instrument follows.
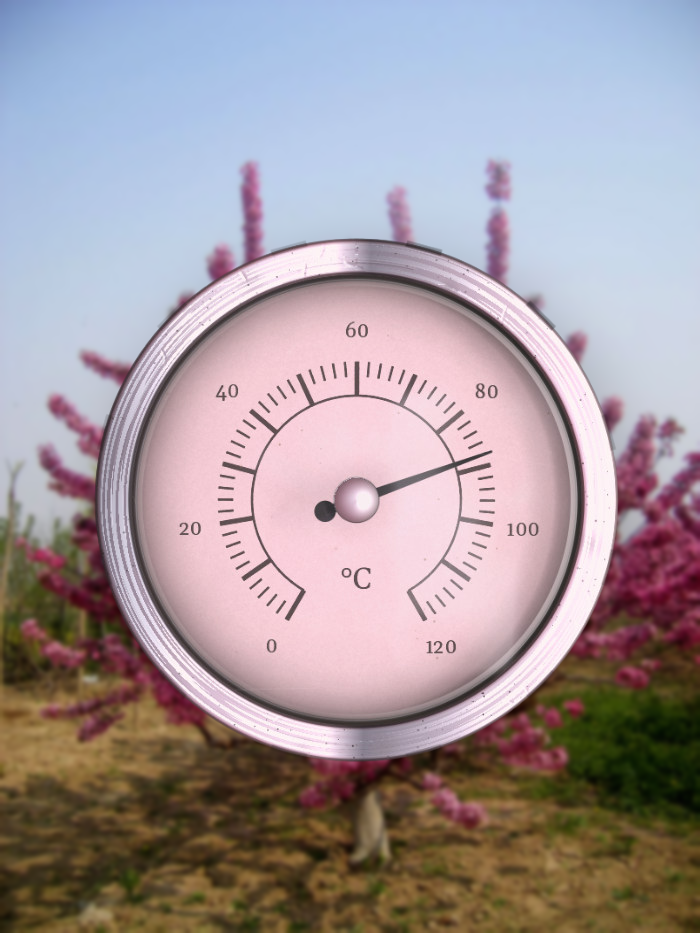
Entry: 88 °C
